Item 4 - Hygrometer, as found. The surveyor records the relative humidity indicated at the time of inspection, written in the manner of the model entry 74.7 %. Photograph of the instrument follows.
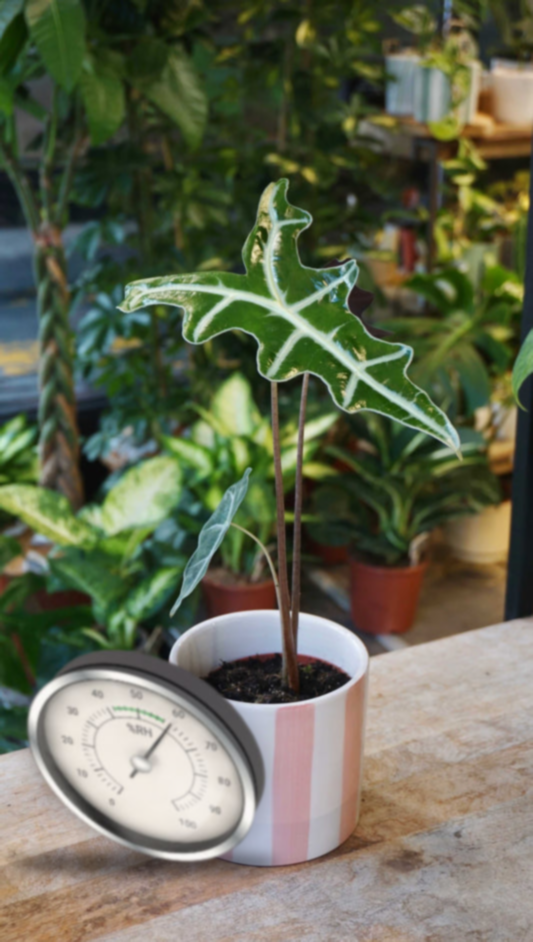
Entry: 60 %
